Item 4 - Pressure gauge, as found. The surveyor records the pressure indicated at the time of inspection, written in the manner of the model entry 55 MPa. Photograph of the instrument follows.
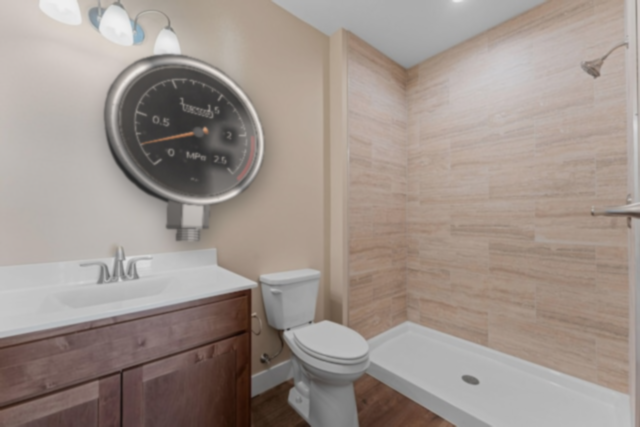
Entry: 0.2 MPa
